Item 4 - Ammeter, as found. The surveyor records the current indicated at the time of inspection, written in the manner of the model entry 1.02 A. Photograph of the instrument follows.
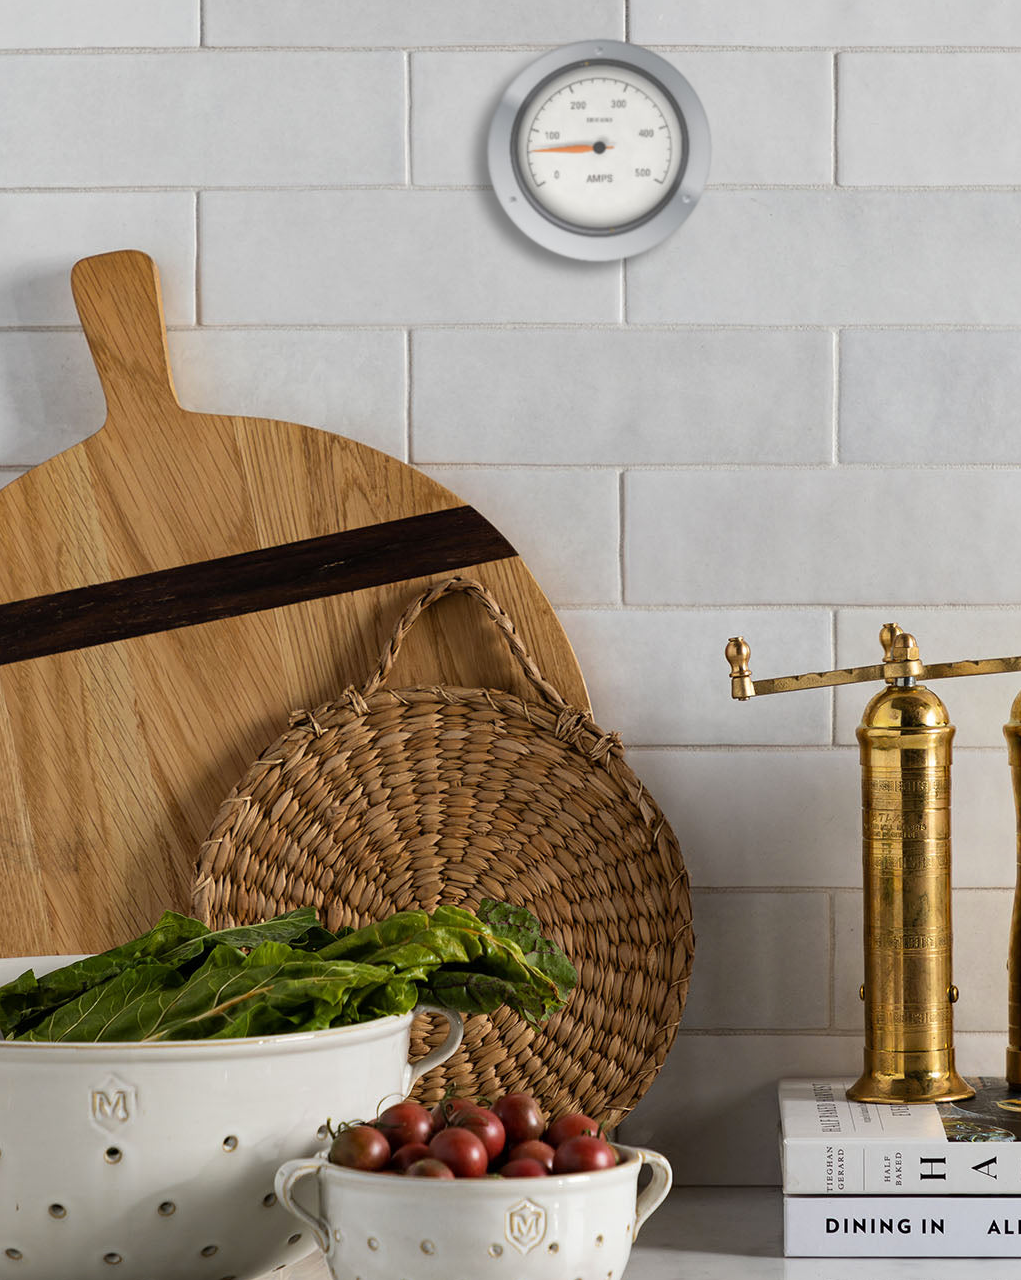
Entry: 60 A
